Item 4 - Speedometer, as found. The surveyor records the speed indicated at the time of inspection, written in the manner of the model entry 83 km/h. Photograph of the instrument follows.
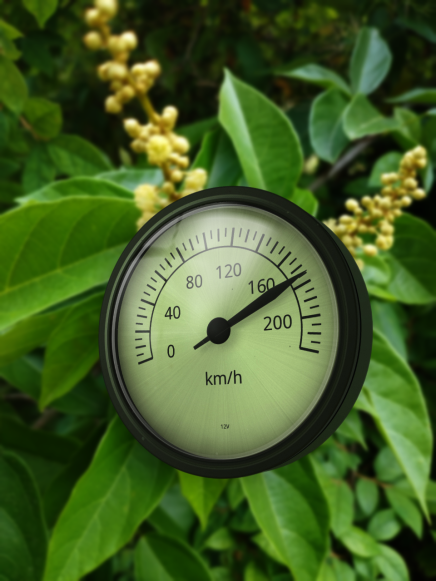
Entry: 175 km/h
